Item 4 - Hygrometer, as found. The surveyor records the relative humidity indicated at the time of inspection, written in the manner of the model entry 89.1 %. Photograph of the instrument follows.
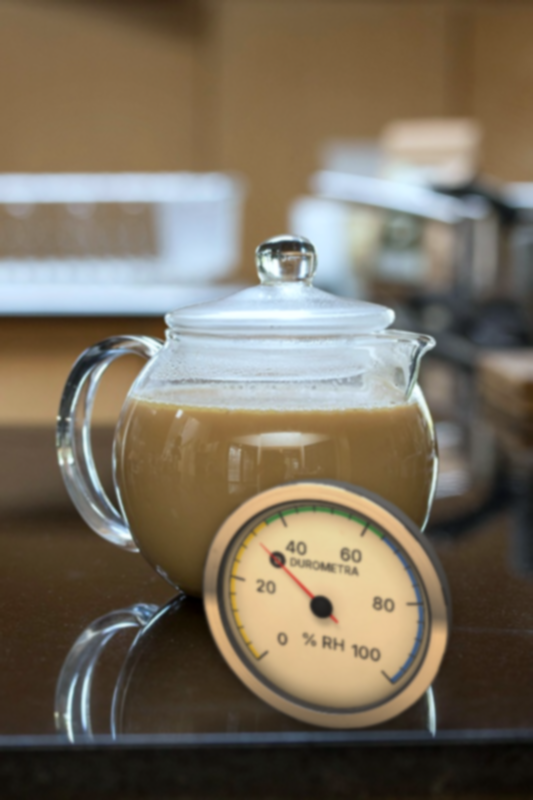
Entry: 32 %
